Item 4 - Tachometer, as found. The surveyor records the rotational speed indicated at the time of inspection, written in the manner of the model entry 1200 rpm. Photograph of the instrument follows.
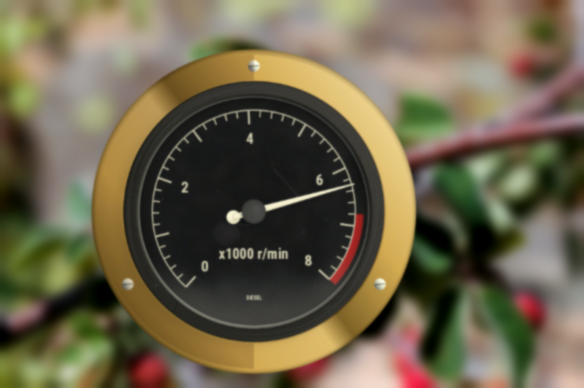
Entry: 6300 rpm
